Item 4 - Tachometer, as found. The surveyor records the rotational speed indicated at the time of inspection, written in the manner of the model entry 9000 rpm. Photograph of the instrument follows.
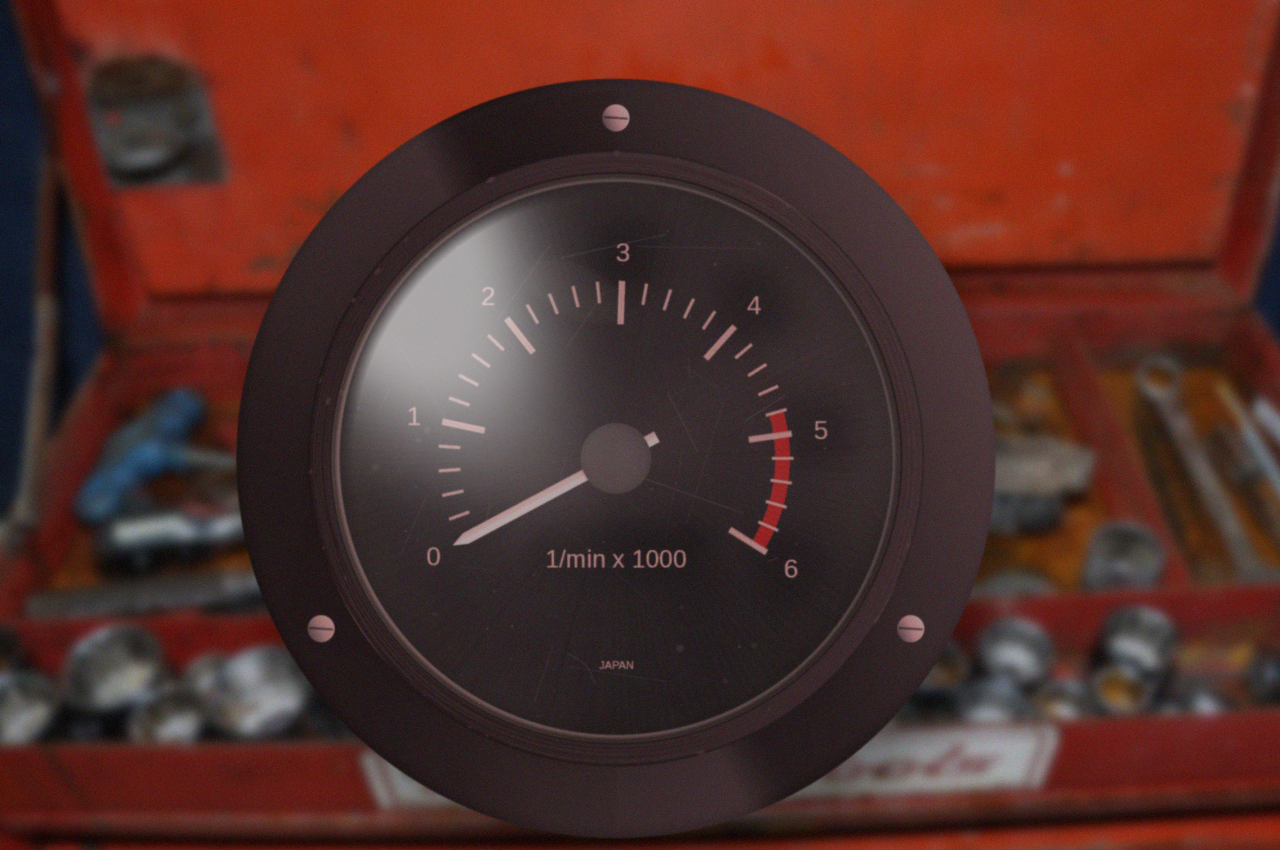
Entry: 0 rpm
